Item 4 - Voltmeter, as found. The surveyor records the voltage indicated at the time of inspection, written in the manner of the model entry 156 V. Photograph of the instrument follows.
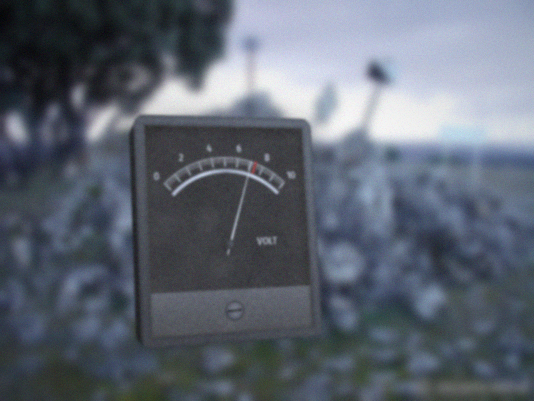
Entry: 7 V
